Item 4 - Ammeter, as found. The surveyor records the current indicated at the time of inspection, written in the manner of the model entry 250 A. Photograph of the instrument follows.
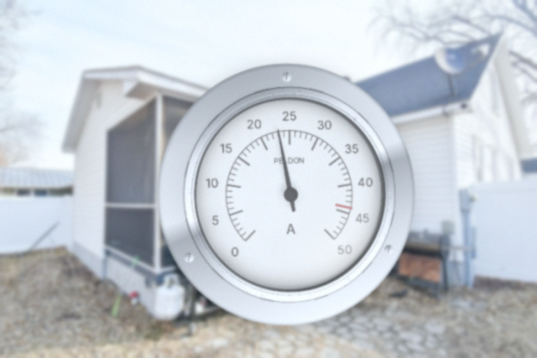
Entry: 23 A
